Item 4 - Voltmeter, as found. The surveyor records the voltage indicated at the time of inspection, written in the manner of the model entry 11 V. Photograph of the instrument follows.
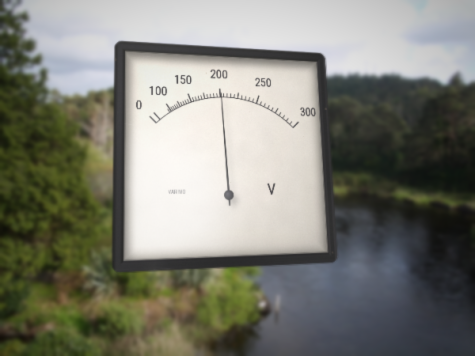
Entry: 200 V
